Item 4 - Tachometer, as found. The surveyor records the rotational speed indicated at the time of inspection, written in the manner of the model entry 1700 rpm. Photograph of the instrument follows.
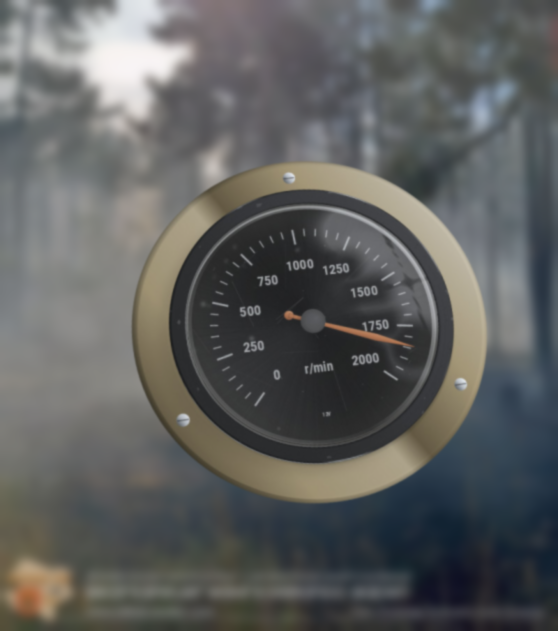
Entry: 1850 rpm
